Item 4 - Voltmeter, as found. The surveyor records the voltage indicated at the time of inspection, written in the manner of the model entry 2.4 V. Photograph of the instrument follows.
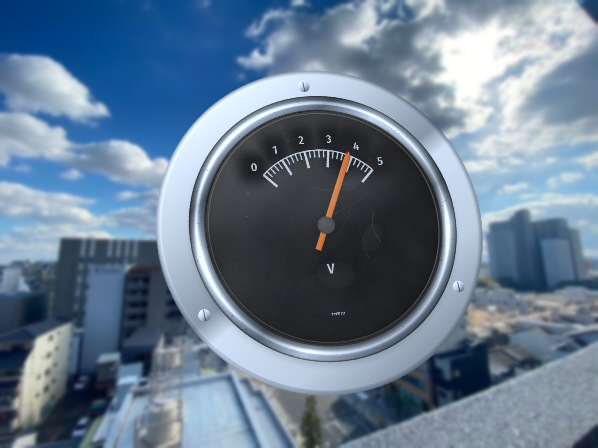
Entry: 3.8 V
